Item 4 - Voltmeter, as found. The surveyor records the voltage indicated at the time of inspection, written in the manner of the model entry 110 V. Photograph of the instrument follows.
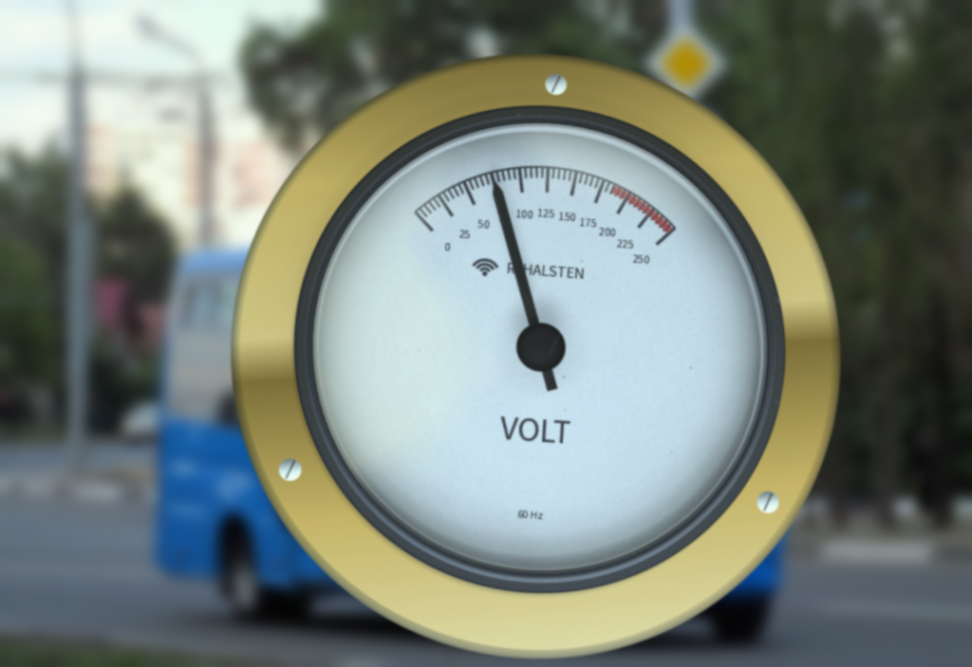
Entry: 75 V
